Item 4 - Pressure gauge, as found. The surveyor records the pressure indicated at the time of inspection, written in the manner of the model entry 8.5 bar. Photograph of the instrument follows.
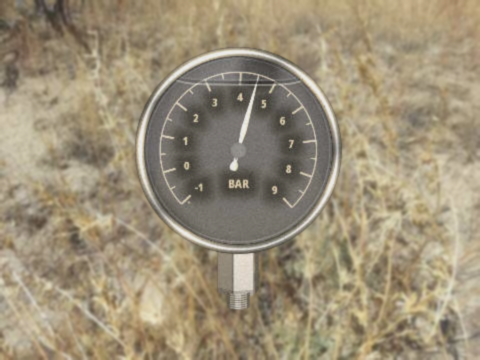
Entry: 4.5 bar
